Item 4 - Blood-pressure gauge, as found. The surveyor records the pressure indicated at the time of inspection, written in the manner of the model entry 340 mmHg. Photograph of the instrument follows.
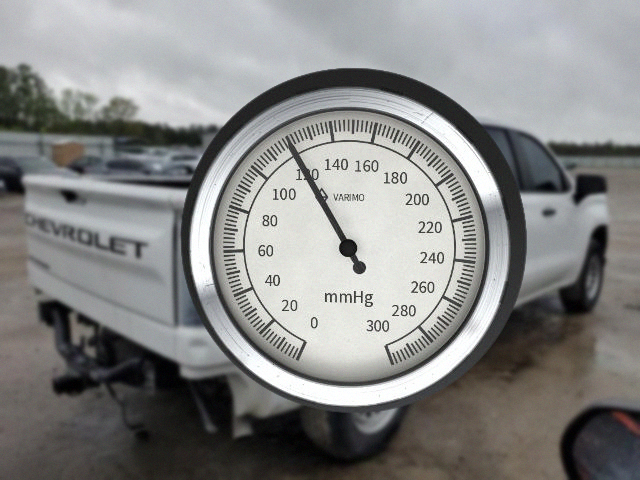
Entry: 120 mmHg
